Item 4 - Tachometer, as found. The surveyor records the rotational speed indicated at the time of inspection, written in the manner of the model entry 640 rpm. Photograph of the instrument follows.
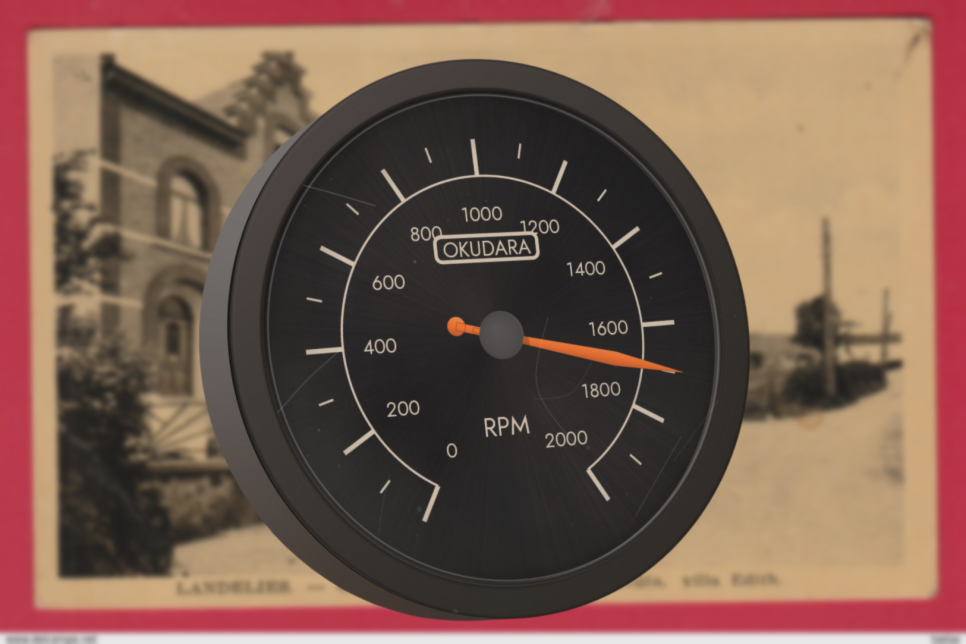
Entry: 1700 rpm
